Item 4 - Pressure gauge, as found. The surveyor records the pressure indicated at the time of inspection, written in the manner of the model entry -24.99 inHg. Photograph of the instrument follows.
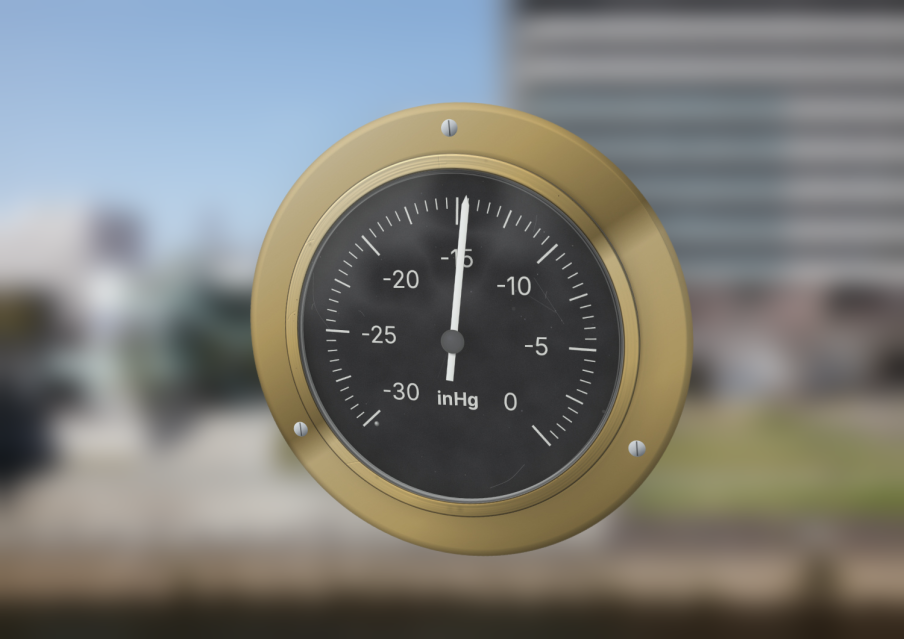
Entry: -14.5 inHg
